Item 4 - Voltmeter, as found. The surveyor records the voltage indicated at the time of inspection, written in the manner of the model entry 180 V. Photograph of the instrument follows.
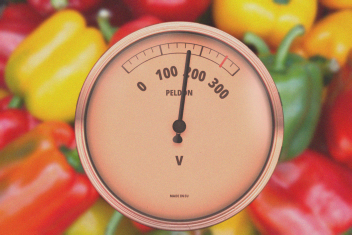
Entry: 170 V
